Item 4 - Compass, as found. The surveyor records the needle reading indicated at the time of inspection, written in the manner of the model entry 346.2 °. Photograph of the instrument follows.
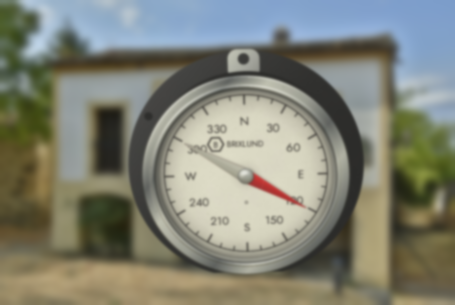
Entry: 120 °
